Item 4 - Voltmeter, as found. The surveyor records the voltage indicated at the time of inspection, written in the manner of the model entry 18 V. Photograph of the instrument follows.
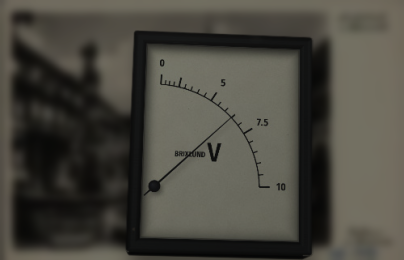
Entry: 6.5 V
